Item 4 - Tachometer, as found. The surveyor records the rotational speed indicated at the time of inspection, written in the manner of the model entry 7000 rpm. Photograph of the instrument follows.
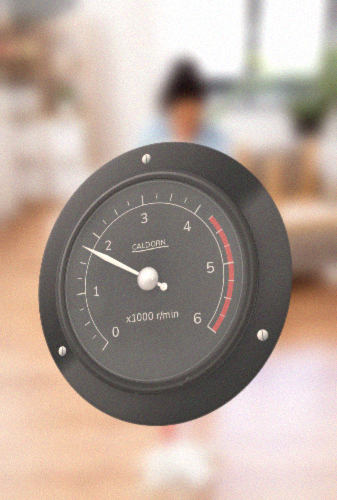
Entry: 1750 rpm
